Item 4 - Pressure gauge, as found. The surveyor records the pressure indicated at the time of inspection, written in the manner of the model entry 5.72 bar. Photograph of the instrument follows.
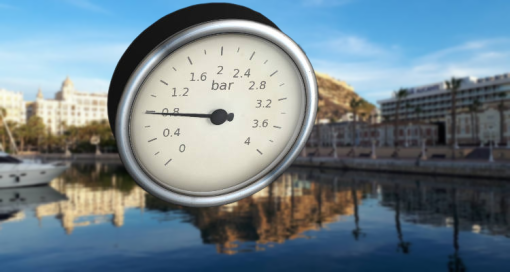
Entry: 0.8 bar
